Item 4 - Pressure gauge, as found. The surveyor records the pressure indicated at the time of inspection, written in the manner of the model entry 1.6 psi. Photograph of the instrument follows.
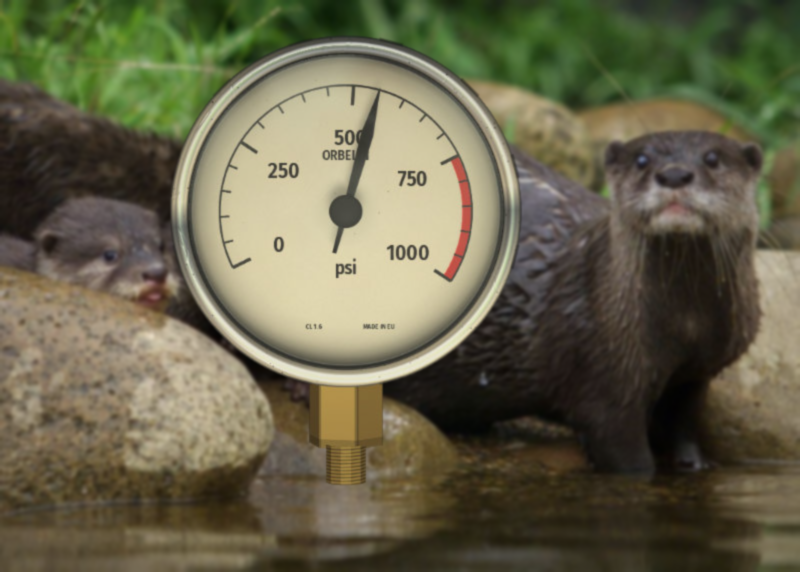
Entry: 550 psi
